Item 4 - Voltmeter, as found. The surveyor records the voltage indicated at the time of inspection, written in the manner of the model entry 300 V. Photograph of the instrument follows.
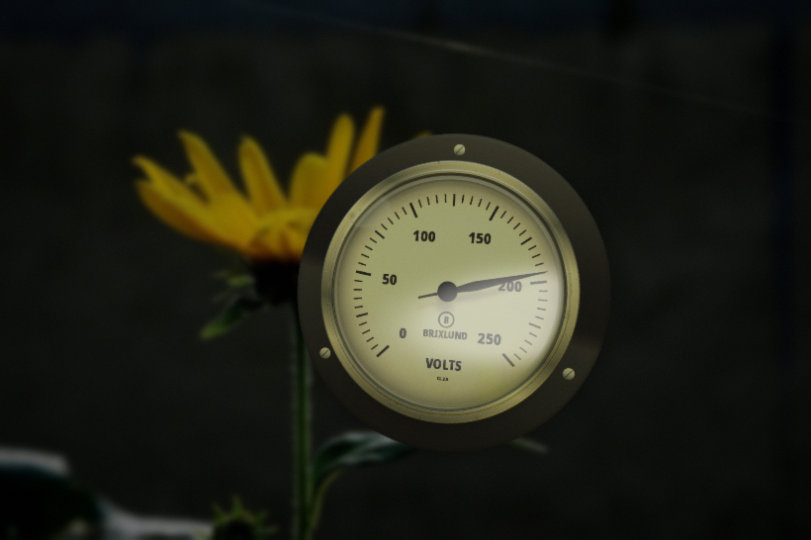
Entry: 195 V
